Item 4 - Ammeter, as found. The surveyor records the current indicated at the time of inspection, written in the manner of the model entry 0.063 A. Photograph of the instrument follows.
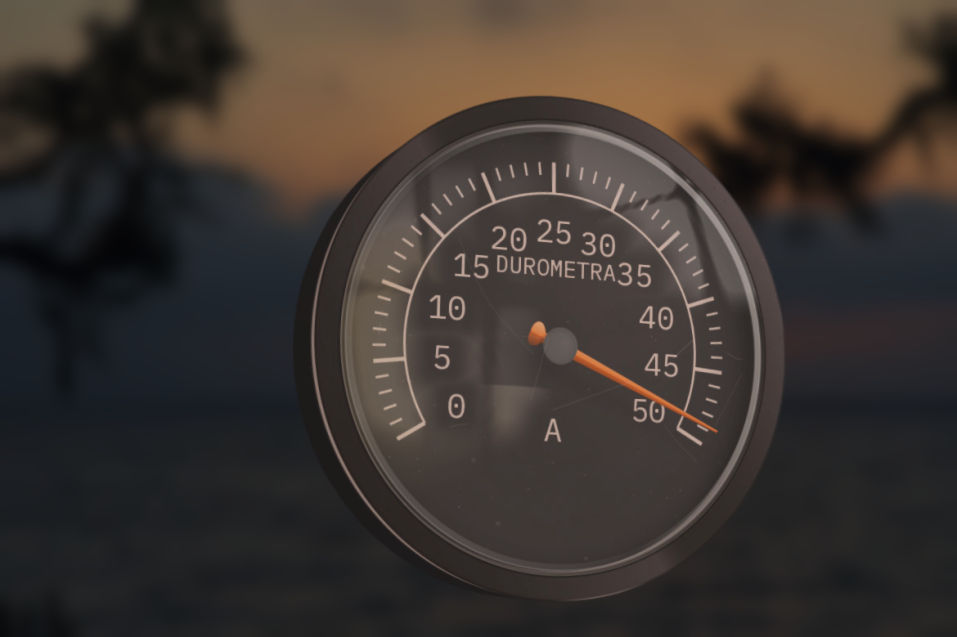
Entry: 49 A
